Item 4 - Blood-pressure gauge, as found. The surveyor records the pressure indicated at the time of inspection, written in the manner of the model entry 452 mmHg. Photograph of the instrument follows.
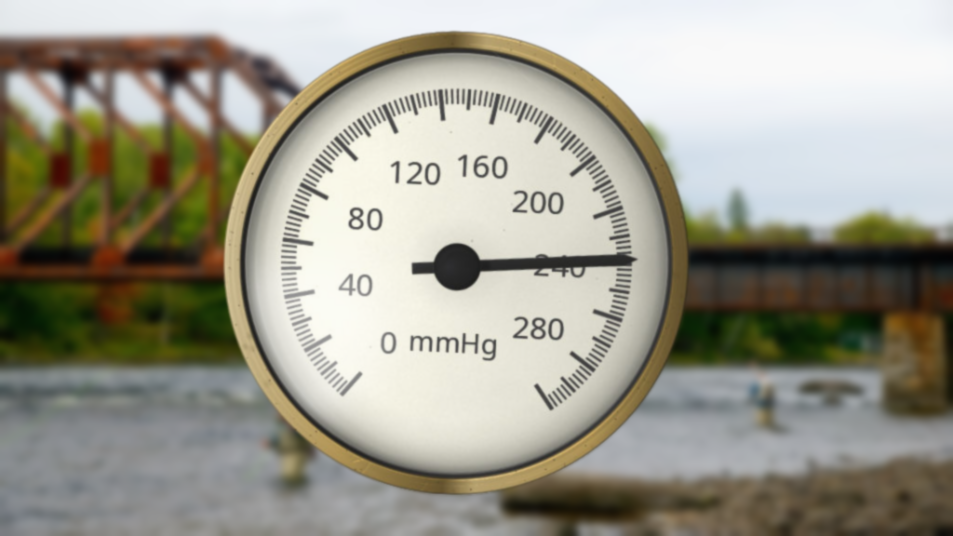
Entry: 238 mmHg
